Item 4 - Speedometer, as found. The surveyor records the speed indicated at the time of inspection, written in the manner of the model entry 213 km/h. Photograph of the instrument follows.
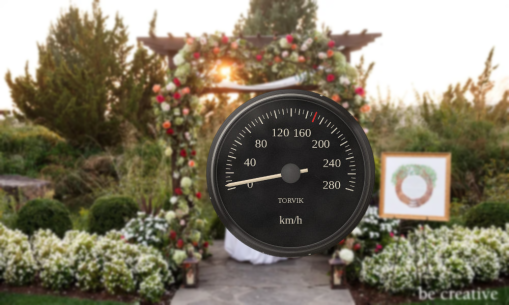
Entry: 5 km/h
